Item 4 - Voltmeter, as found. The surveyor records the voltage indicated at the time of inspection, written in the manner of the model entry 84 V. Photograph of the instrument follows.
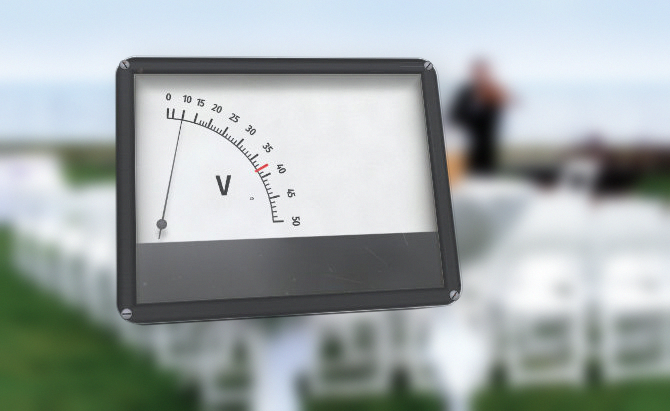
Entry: 10 V
